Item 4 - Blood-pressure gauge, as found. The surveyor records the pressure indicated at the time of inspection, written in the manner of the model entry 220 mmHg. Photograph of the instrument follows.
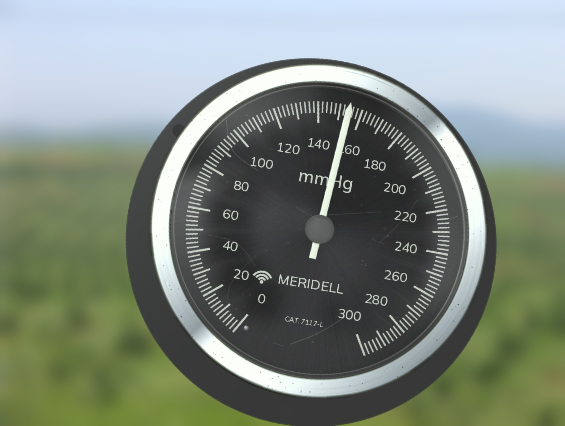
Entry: 154 mmHg
